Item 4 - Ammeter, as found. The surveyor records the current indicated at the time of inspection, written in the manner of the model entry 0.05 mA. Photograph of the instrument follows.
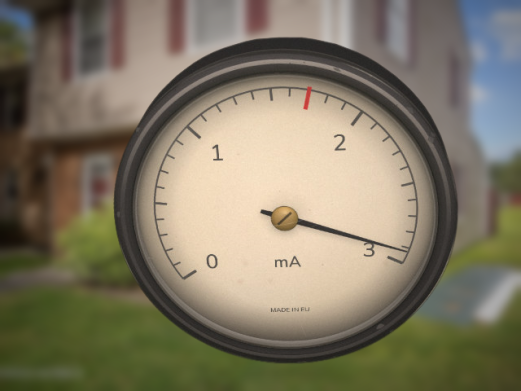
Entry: 2.9 mA
